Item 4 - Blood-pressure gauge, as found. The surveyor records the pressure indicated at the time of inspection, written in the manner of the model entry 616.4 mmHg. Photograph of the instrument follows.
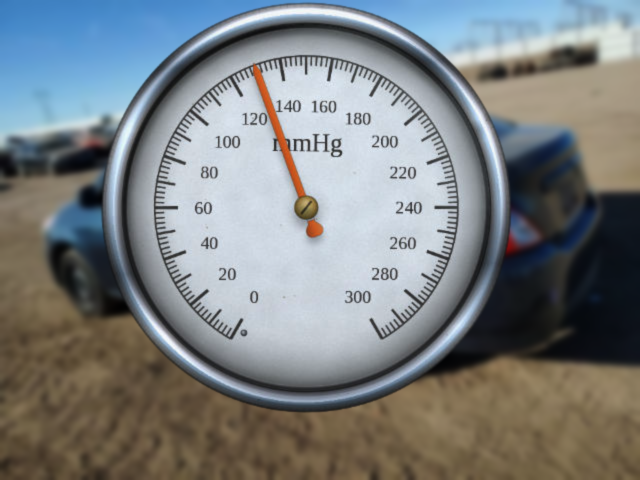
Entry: 130 mmHg
